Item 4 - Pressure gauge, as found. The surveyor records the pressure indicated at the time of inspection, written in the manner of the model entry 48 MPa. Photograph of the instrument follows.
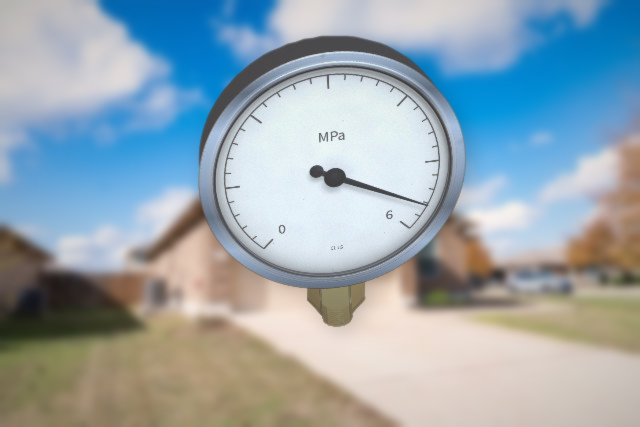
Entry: 5.6 MPa
